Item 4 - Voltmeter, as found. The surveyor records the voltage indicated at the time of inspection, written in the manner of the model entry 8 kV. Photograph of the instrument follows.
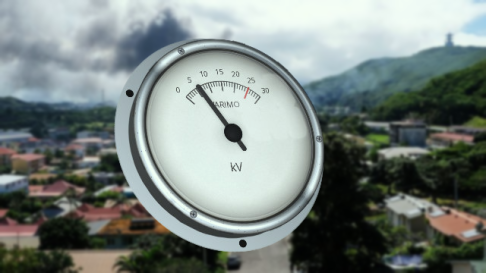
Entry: 5 kV
